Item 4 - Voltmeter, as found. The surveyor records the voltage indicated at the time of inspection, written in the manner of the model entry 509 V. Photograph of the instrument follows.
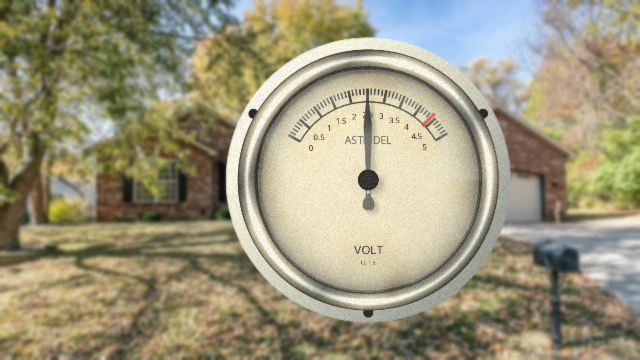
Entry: 2.5 V
